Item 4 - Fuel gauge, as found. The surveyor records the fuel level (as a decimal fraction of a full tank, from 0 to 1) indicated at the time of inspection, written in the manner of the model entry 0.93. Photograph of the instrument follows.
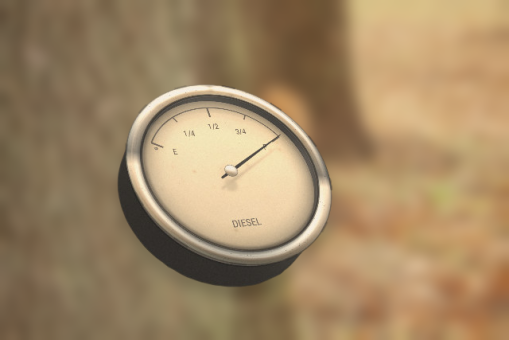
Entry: 1
